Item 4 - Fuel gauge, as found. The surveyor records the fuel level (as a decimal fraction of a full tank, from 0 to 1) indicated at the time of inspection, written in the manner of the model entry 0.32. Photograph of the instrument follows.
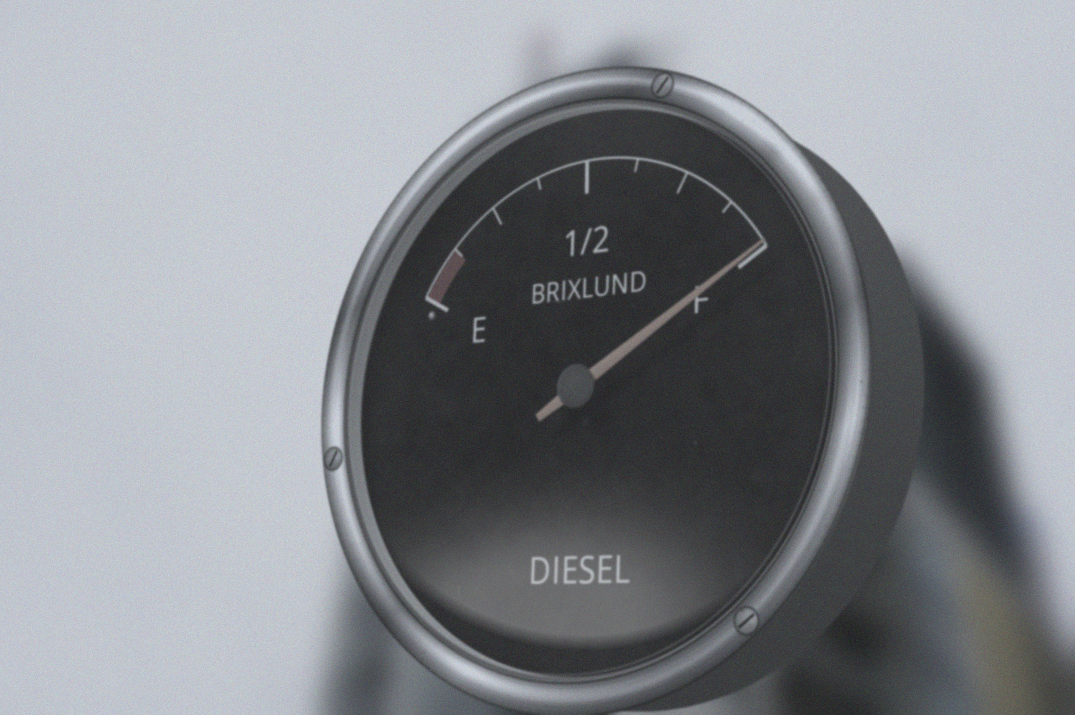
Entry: 1
